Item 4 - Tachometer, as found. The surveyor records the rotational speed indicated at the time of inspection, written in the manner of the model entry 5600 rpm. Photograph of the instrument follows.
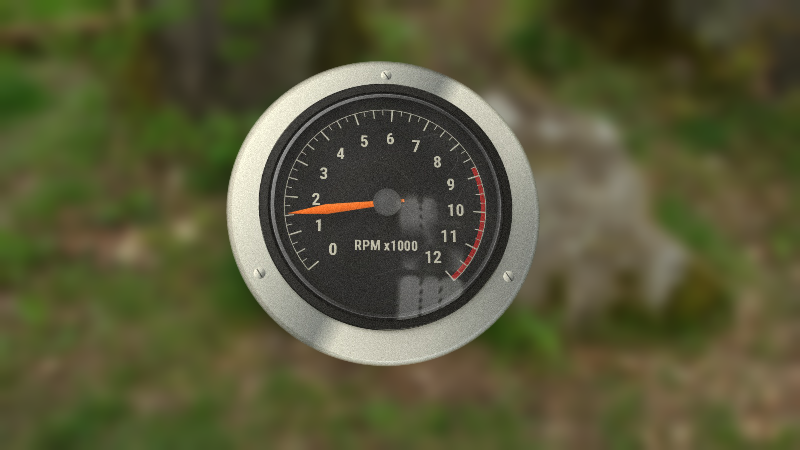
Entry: 1500 rpm
